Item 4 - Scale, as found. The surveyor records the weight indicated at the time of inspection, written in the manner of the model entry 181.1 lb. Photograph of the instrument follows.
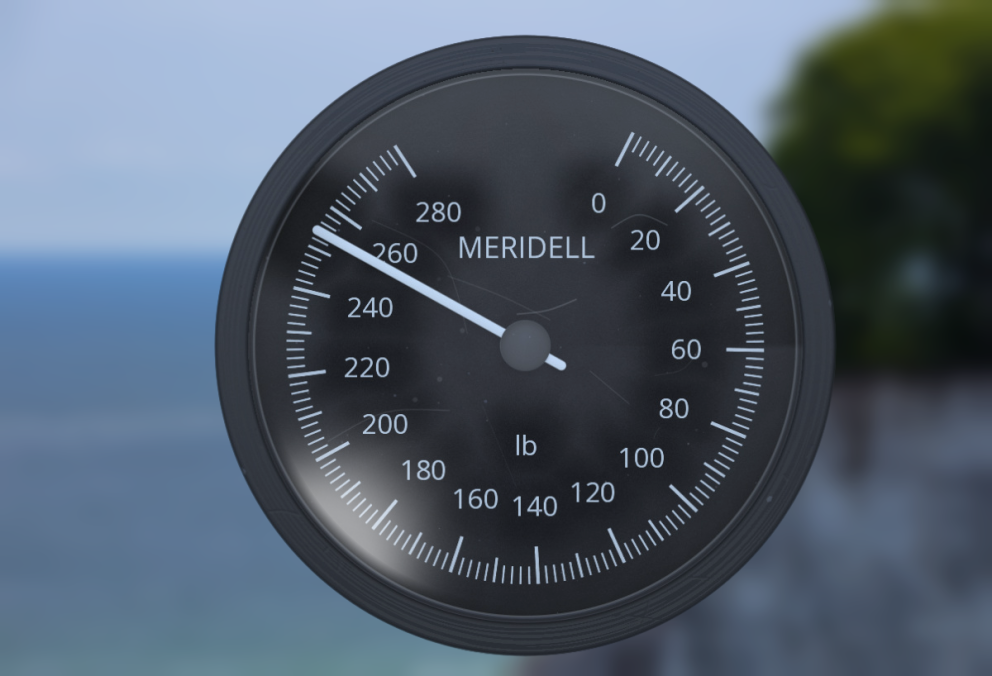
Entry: 254 lb
